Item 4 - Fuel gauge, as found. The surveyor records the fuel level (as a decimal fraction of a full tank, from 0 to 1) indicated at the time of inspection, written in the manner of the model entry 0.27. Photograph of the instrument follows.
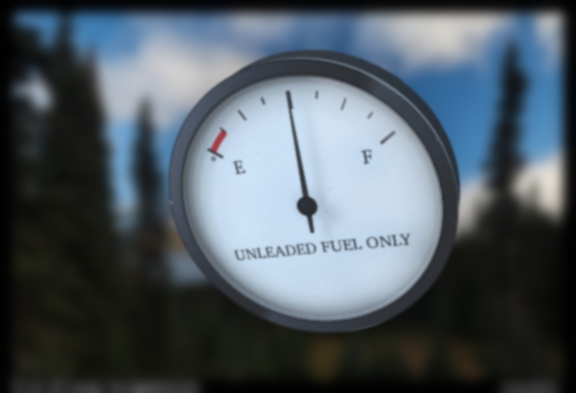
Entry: 0.5
